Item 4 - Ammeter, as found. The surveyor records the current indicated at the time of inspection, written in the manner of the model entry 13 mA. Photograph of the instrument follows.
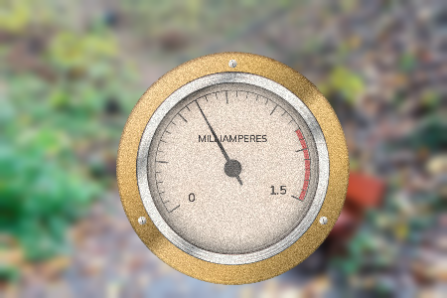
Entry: 0.6 mA
